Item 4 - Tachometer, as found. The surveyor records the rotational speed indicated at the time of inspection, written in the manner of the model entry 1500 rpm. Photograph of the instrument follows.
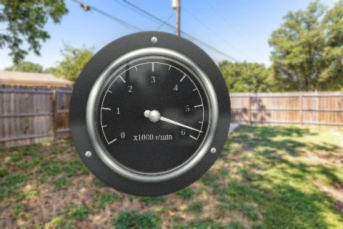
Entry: 5750 rpm
